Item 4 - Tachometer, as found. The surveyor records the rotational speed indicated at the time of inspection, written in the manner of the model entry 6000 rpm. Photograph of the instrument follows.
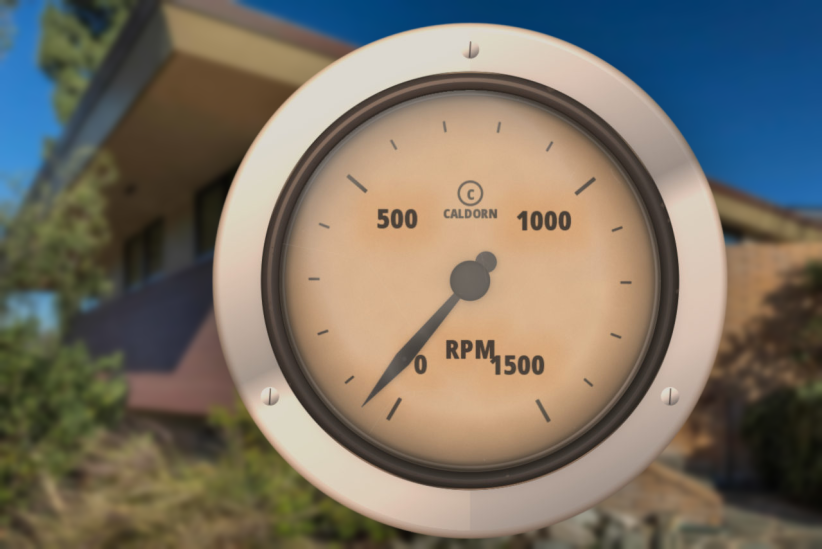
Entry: 50 rpm
